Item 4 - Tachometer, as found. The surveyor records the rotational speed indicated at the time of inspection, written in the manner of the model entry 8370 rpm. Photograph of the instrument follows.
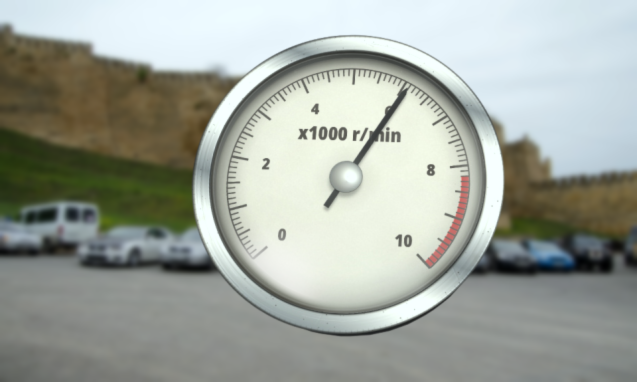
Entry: 6100 rpm
